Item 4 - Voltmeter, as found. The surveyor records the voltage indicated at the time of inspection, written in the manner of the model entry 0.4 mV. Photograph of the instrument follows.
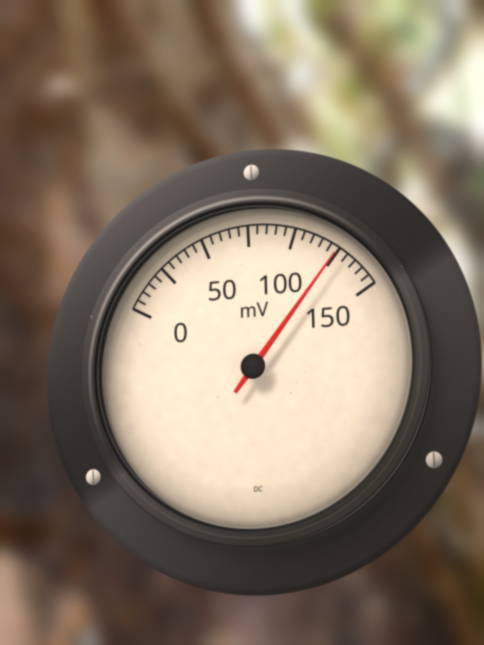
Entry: 125 mV
